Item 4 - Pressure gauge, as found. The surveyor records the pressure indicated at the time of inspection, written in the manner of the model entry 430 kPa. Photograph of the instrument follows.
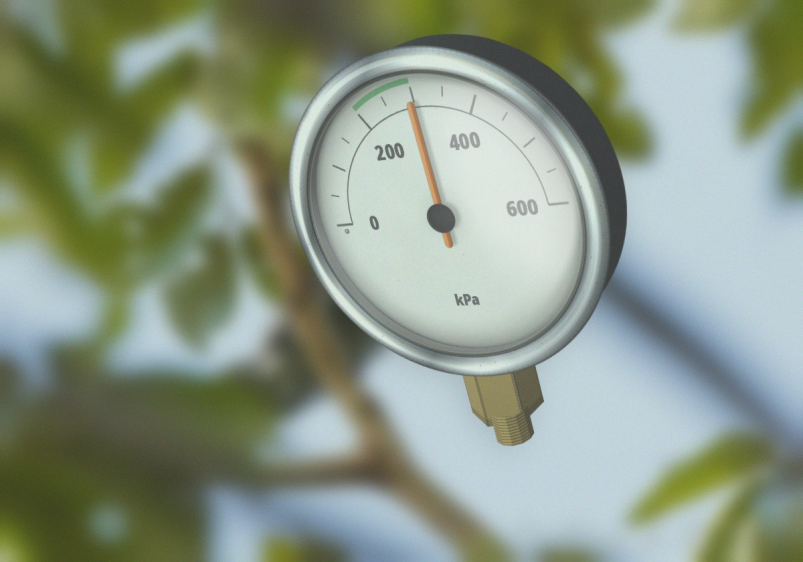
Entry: 300 kPa
